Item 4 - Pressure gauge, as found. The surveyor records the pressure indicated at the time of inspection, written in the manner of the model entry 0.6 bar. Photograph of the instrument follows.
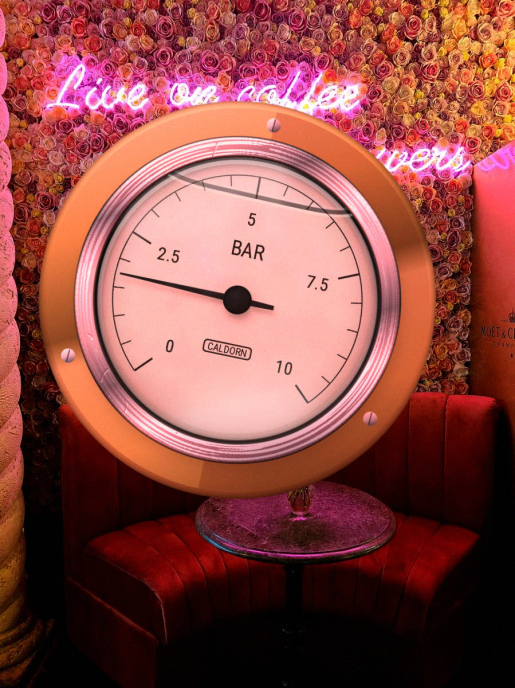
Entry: 1.75 bar
